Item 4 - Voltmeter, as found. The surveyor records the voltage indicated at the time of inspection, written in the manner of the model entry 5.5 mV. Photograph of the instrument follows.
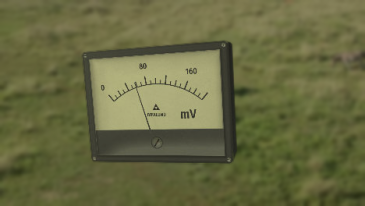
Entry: 60 mV
